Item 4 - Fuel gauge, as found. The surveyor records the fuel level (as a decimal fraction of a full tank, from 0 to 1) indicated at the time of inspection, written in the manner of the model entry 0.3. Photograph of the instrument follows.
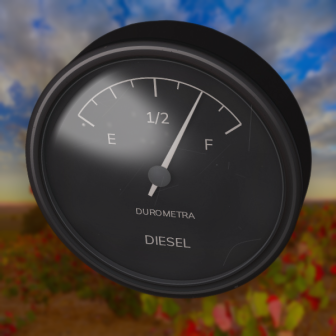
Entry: 0.75
